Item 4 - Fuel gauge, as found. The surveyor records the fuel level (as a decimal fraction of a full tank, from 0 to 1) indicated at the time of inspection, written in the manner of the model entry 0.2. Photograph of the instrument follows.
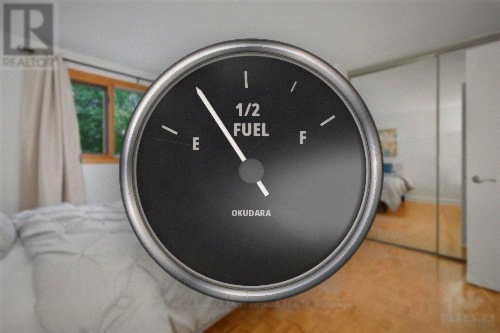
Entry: 0.25
